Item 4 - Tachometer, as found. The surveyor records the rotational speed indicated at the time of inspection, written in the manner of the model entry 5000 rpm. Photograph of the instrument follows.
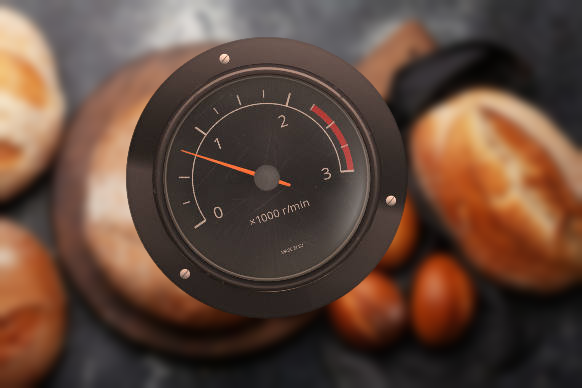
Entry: 750 rpm
